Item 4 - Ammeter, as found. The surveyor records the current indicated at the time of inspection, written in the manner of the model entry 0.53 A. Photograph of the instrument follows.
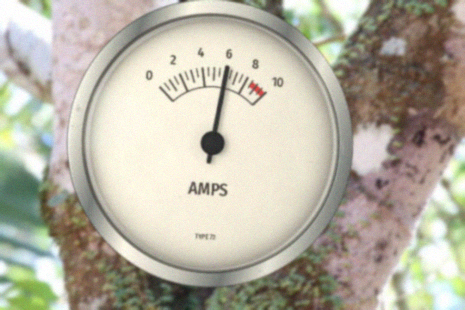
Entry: 6 A
